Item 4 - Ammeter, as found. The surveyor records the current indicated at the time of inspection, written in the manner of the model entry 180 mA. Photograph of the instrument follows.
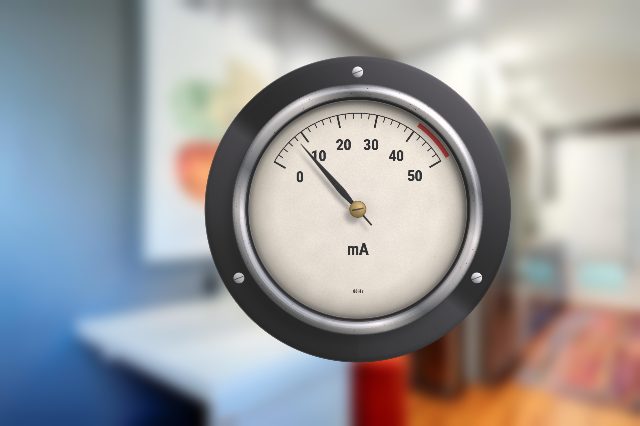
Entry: 8 mA
